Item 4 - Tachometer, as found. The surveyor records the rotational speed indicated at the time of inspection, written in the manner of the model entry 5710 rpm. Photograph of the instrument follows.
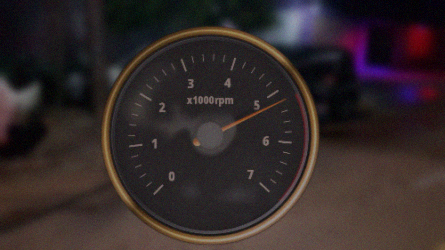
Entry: 5200 rpm
